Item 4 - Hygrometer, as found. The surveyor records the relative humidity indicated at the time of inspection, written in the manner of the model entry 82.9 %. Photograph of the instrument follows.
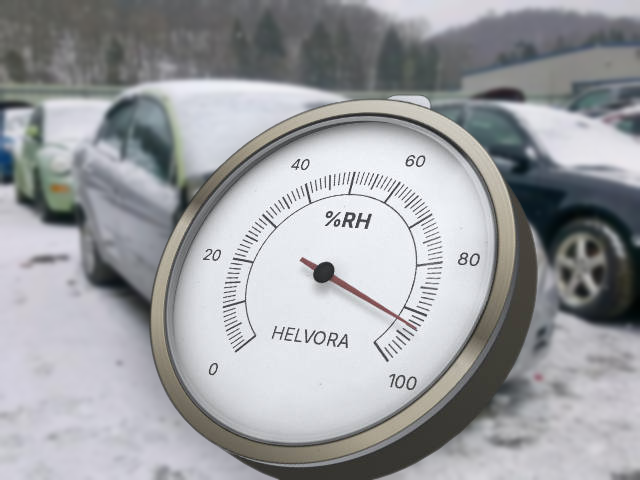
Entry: 93 %
